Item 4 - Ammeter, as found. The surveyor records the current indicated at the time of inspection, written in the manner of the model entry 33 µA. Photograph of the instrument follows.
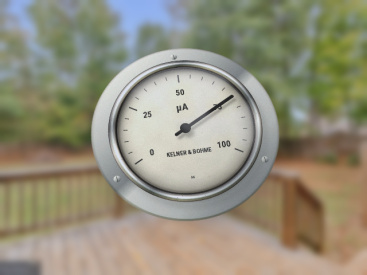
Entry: 75 µA
